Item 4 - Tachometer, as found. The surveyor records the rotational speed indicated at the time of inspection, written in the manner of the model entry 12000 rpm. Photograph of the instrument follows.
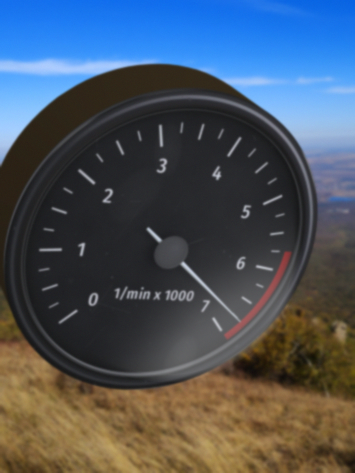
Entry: 6750 rpm
